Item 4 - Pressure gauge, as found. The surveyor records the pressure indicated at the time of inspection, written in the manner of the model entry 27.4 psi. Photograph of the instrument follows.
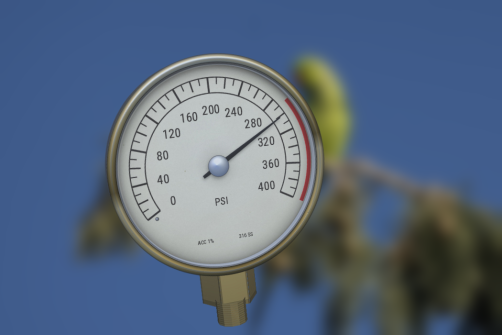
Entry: 300 psi
